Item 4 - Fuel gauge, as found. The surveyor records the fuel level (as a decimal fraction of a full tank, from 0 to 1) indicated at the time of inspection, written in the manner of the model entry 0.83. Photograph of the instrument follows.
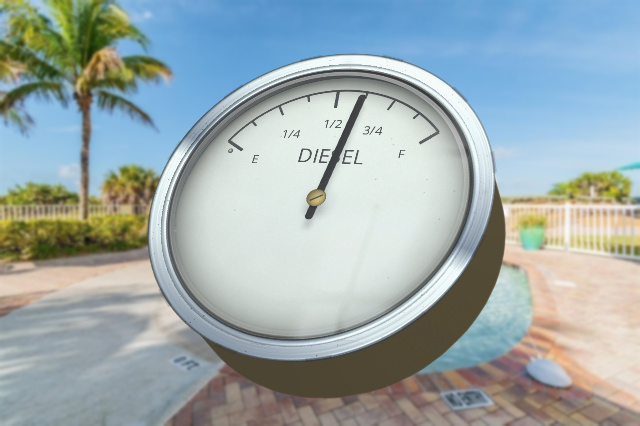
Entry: 0.625
